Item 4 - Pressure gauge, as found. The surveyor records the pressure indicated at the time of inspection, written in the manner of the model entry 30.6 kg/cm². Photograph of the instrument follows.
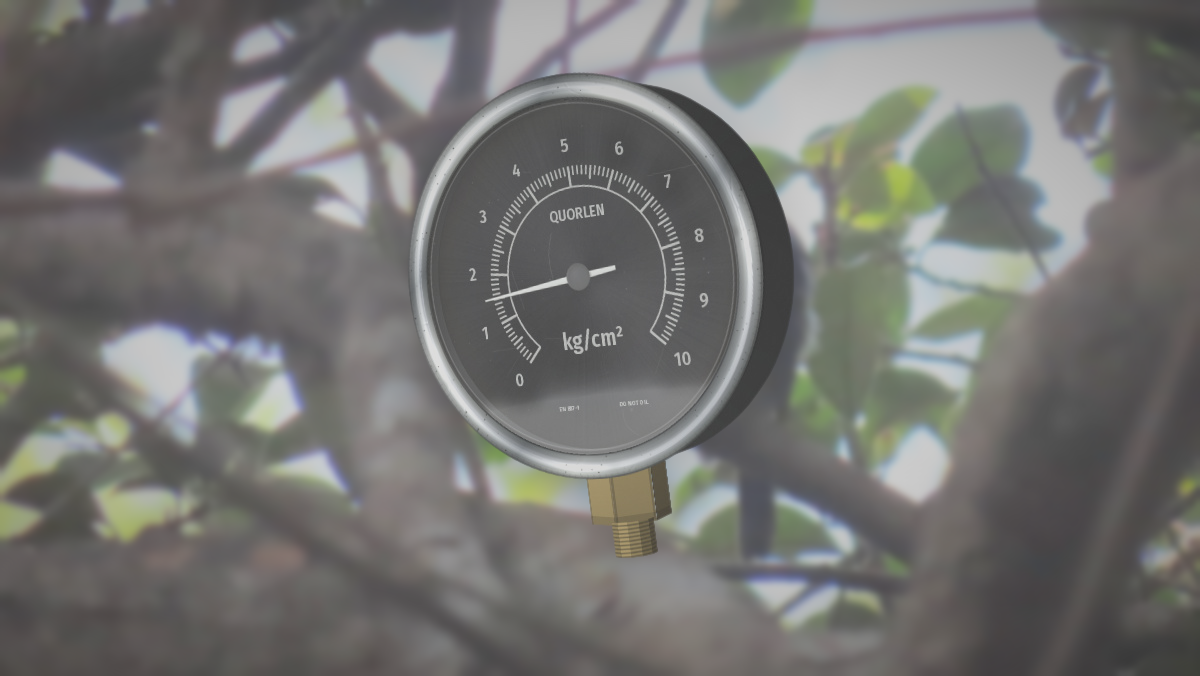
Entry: 1.5 kg/cm²
